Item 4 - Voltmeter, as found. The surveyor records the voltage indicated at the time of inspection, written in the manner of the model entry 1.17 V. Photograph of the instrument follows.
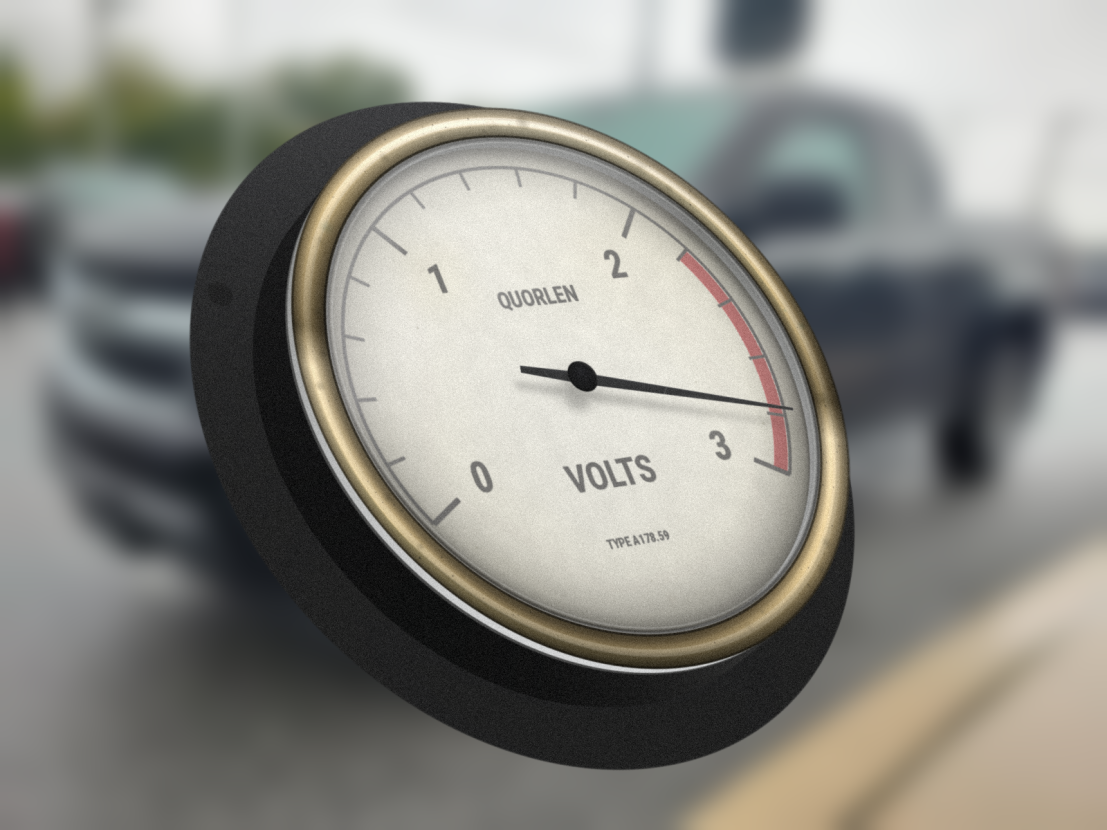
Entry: 2.8 V
